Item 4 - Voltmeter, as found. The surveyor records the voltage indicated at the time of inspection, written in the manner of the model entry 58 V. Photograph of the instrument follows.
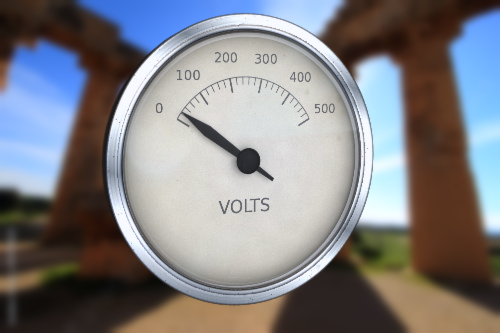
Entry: 20 V
